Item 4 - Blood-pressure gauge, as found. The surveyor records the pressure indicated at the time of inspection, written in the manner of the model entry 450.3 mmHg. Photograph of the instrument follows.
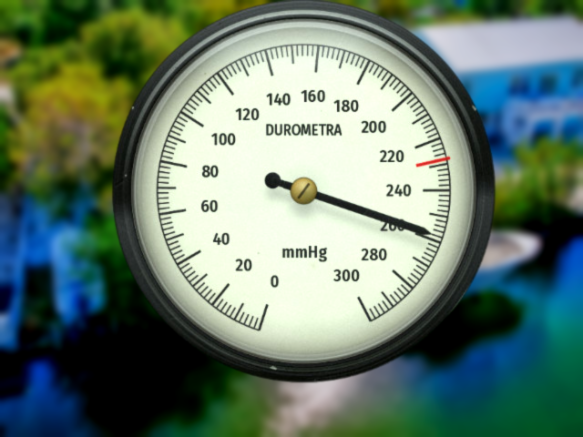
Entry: 258 mmHg
